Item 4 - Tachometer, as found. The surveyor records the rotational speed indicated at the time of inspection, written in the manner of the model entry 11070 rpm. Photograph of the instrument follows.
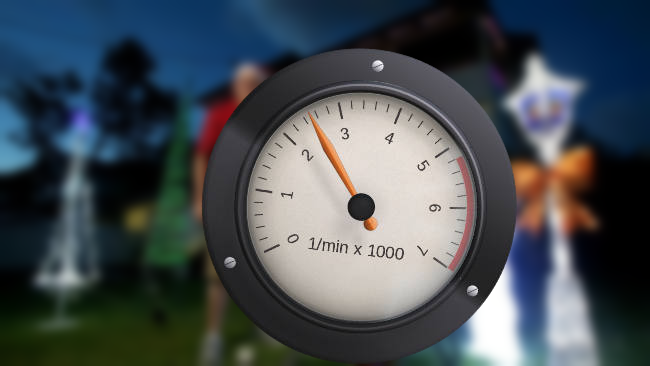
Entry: 2500 rpm
